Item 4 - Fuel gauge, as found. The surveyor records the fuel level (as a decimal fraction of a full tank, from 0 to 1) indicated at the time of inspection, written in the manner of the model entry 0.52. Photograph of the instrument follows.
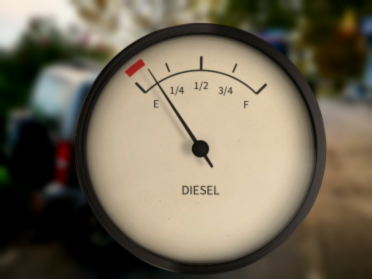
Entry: 0.125
